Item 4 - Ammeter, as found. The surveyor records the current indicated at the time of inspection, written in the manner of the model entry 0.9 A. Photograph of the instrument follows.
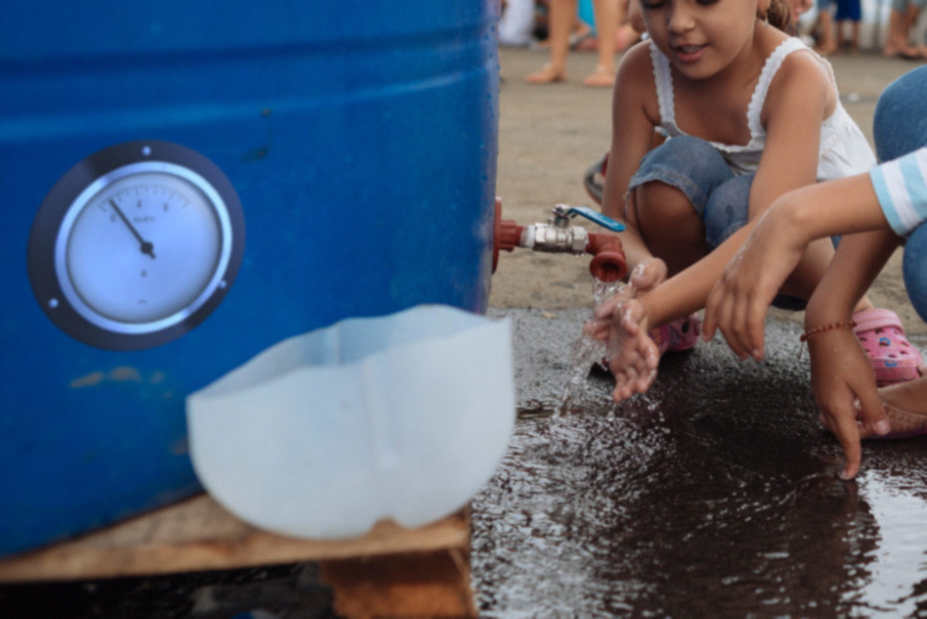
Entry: 1 A
